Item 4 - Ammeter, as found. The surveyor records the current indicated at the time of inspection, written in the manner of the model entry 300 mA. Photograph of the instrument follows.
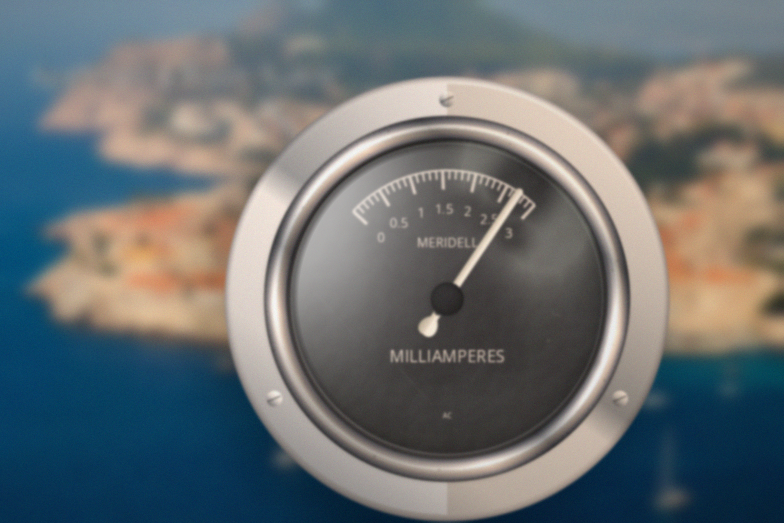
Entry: 2.7 mA
